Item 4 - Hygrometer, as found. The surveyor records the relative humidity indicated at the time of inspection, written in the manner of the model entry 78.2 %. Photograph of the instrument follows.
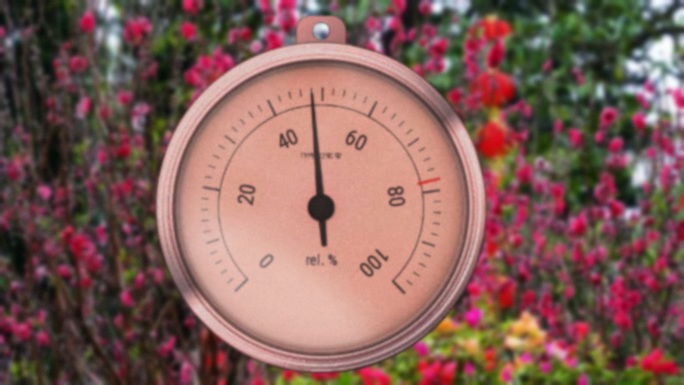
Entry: 48 %
